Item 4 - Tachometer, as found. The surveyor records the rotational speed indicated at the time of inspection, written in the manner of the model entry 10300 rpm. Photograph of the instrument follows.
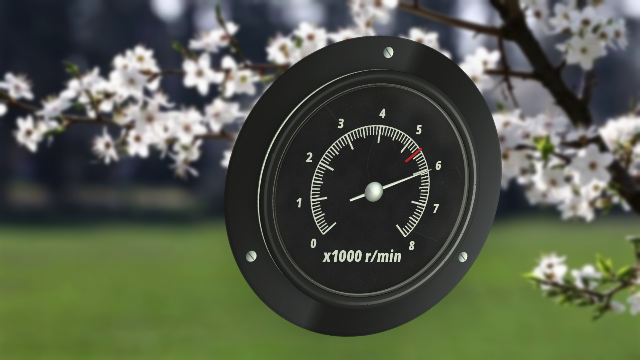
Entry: 6000 rpm
